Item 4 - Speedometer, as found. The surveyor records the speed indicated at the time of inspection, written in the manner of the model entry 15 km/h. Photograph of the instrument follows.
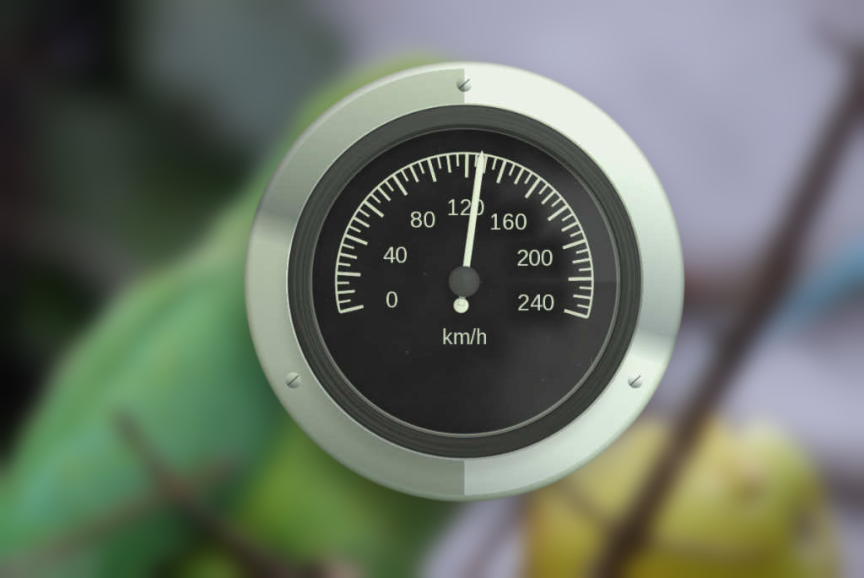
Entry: 127.5 km/h
